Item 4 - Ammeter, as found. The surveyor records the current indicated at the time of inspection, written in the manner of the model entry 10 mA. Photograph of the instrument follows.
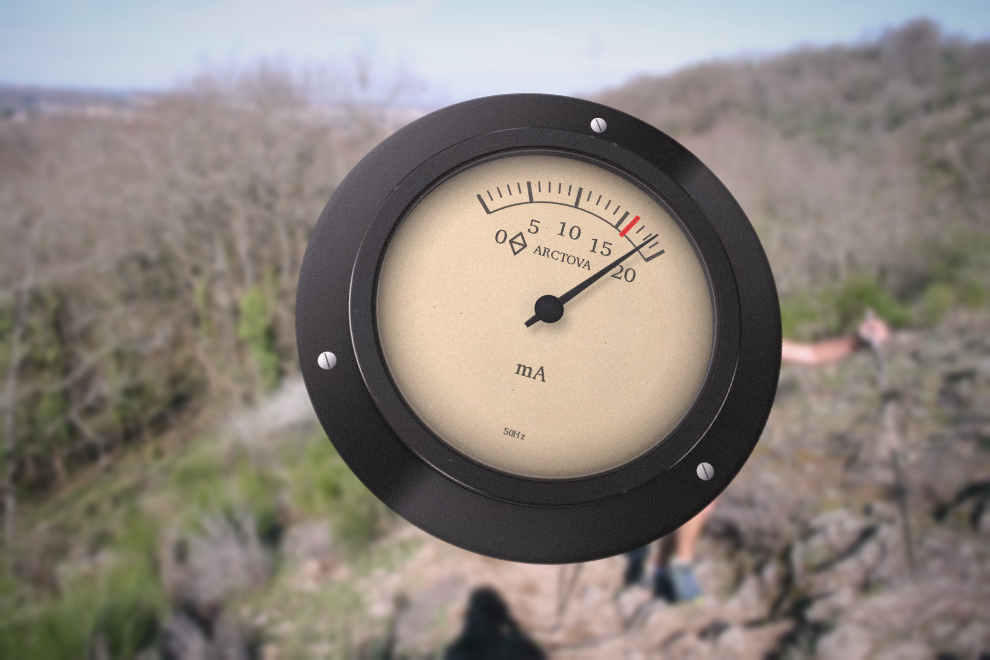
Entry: 18.5 mA
